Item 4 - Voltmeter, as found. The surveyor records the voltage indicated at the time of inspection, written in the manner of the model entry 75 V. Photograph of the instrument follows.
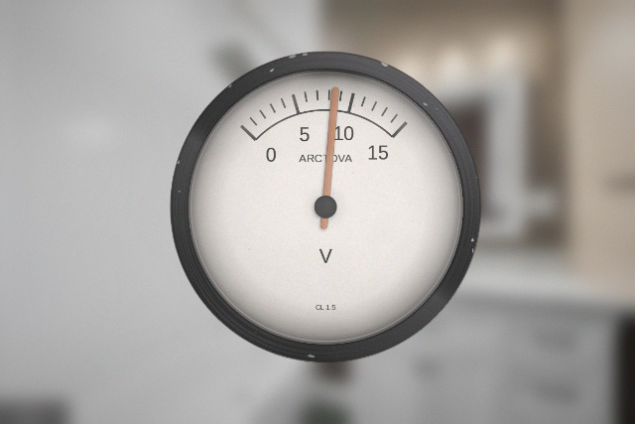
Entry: 8.5 V
